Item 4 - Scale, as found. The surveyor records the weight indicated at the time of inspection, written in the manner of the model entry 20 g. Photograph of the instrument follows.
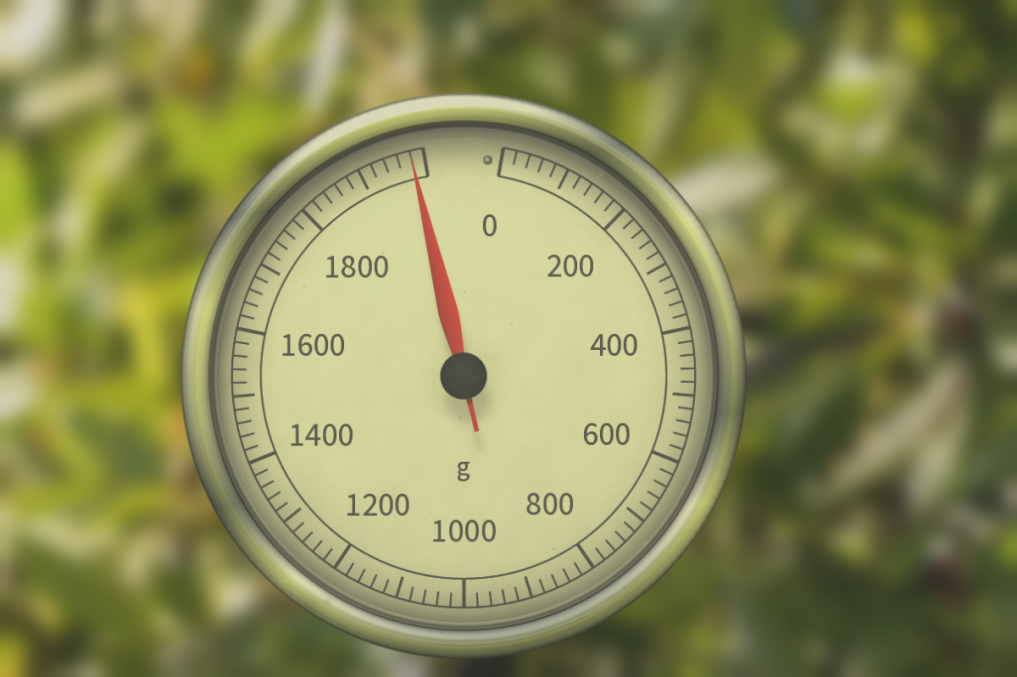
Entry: 1980 g
